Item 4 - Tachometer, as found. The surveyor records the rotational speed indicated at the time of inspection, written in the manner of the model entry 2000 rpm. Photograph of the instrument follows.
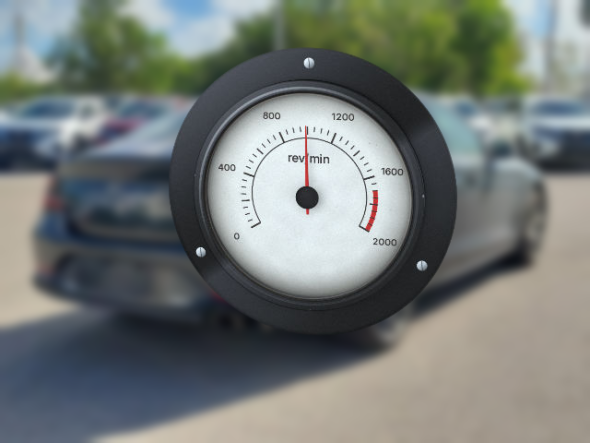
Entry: 1000 rpm
